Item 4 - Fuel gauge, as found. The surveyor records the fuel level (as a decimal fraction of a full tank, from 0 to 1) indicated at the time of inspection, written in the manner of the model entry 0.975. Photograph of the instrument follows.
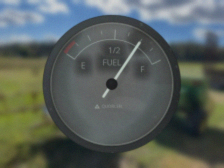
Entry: 0.75
